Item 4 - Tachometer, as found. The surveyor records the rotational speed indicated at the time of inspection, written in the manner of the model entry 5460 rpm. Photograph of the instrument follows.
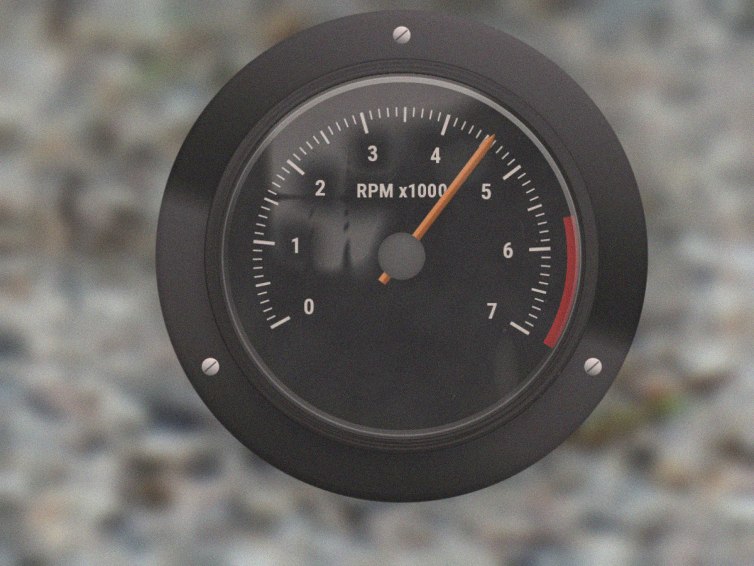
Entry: 4550 rpm
